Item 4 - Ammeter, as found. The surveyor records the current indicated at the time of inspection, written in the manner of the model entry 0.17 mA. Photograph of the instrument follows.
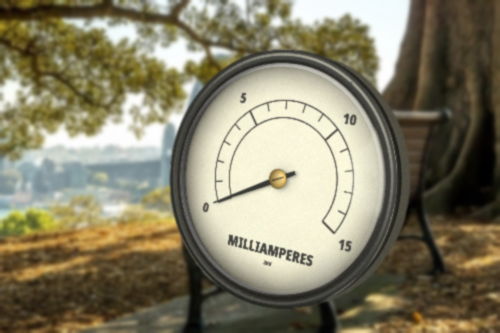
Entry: 0 mA
